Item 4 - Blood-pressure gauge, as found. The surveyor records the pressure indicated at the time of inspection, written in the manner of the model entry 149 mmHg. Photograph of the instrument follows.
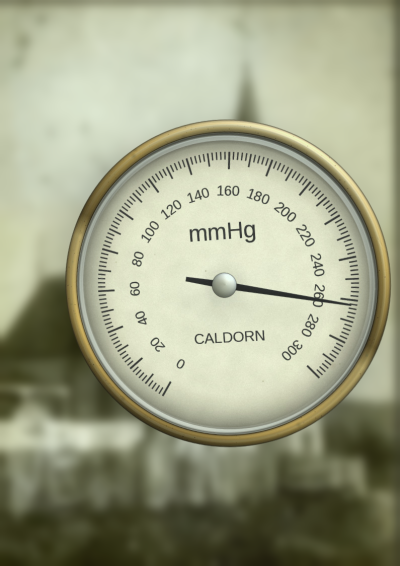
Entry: 262 mmHg
